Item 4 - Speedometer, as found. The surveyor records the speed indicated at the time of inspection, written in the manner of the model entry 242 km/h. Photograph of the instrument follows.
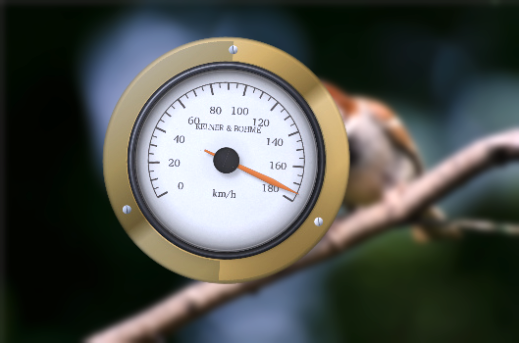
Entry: 175 km/h
